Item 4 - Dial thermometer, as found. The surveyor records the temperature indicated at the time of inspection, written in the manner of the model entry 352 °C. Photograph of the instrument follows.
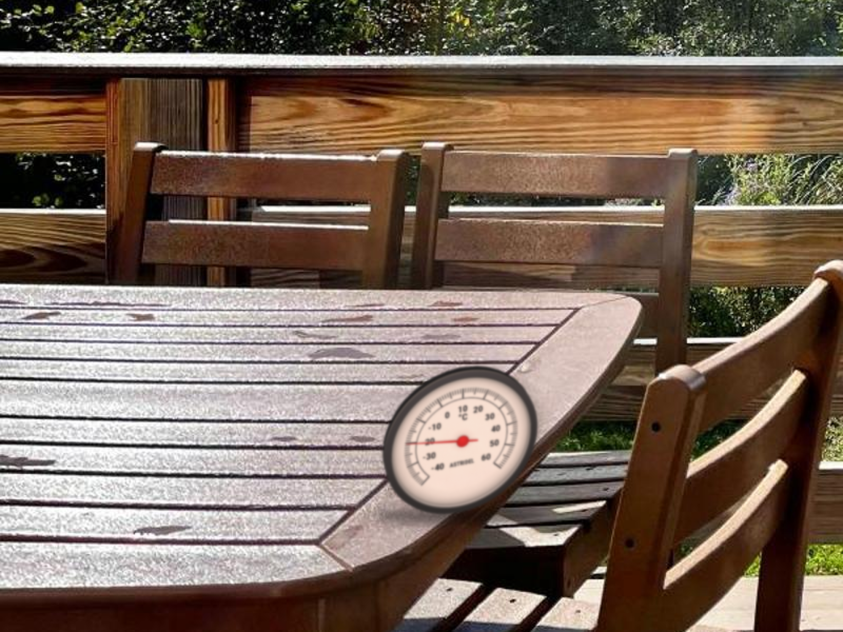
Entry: -20 °C
